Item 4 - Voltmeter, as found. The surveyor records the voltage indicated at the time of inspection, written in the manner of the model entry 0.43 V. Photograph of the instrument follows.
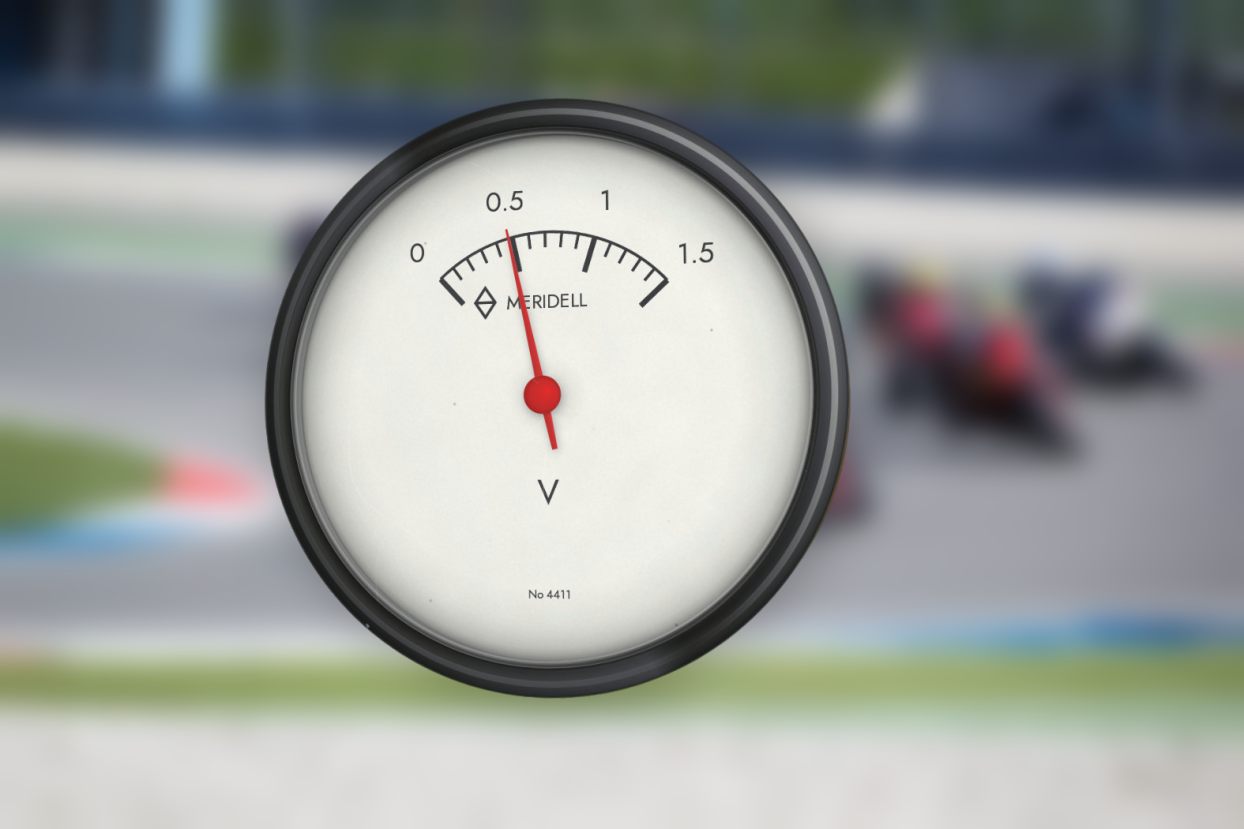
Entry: 0.5 V
